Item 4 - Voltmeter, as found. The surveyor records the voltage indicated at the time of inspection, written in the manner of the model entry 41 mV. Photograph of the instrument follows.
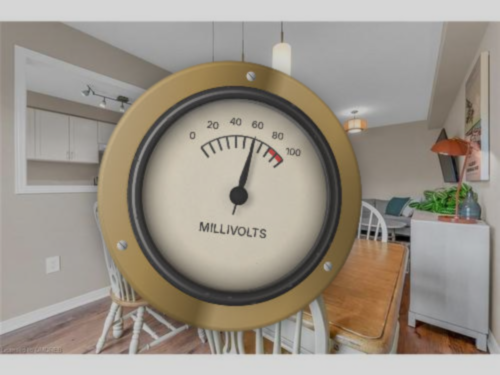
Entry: 60 mV
